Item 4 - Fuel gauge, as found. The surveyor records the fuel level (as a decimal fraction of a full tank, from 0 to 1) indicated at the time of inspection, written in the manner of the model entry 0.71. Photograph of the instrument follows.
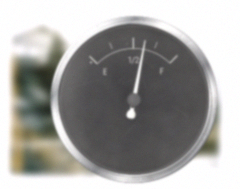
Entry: 0.625
